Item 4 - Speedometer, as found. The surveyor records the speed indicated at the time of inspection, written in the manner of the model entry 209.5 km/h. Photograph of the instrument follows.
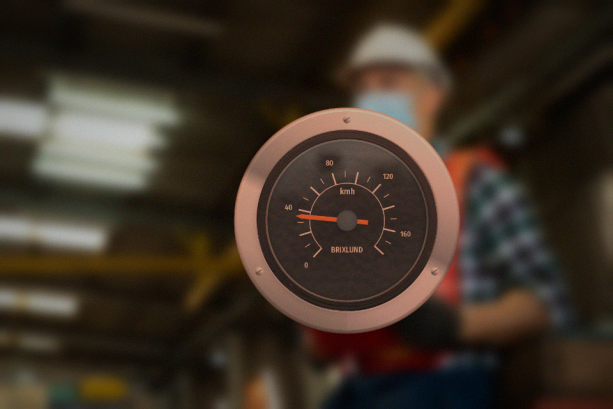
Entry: 35 km/h
